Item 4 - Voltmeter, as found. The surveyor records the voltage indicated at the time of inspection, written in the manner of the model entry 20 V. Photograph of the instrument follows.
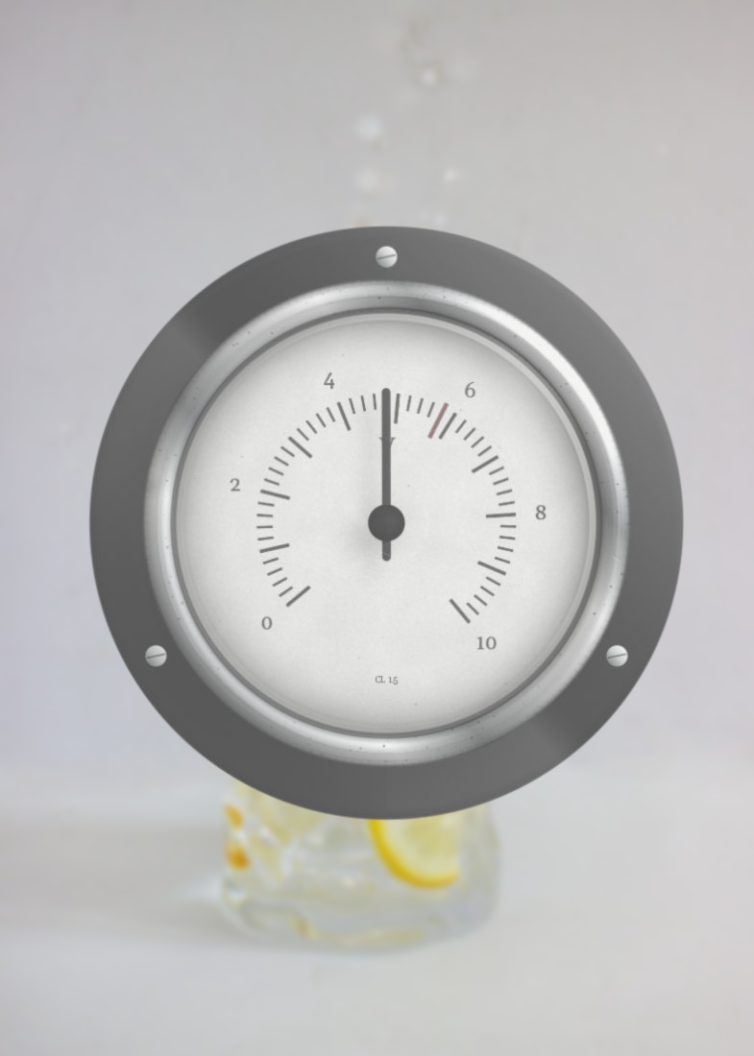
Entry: 4.8 V
